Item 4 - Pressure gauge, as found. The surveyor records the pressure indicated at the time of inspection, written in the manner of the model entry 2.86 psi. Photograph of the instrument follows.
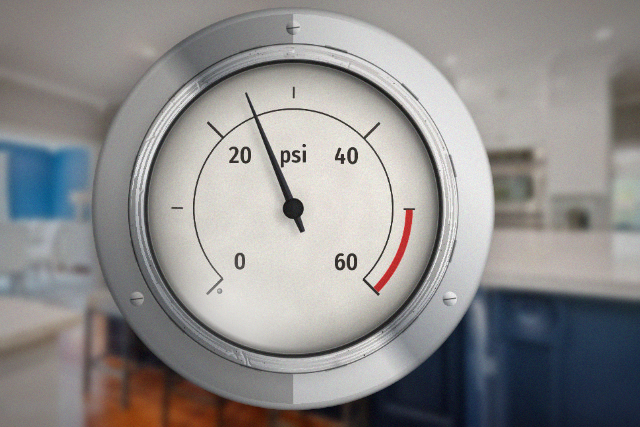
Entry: 25 psi
